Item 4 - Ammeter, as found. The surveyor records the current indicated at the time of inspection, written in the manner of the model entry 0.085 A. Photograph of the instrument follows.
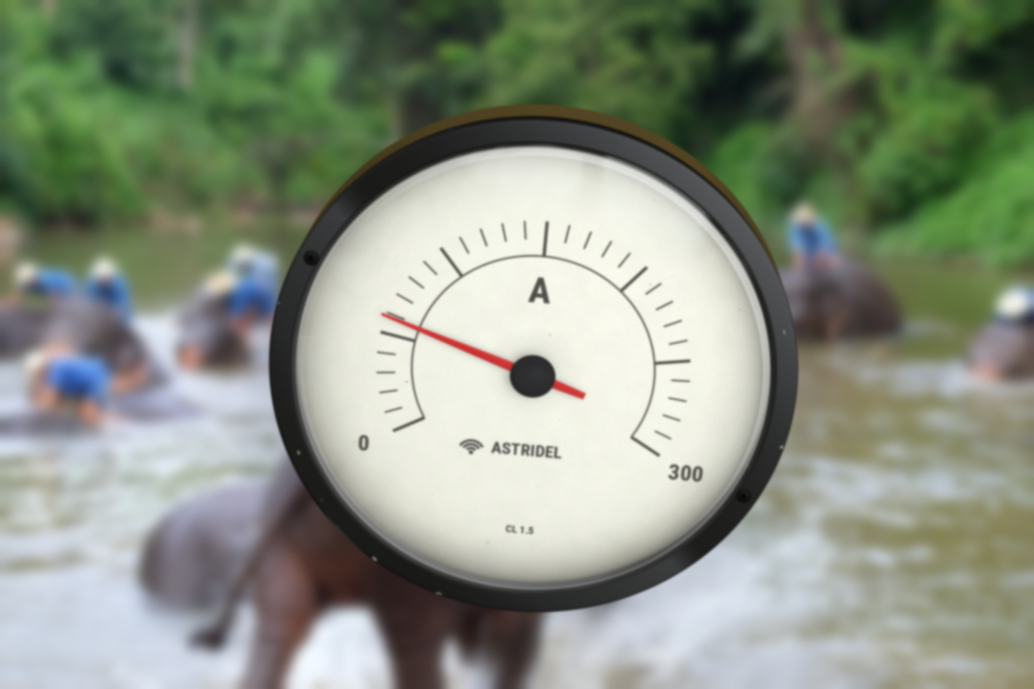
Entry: 60 A
